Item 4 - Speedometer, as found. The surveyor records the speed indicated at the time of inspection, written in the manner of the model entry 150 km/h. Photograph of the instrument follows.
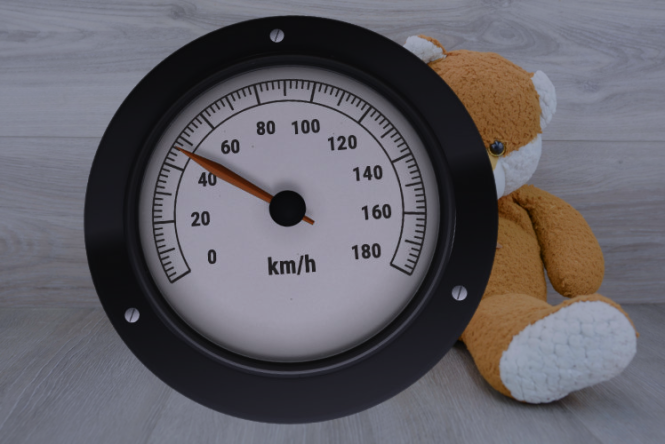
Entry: 46 km/h
